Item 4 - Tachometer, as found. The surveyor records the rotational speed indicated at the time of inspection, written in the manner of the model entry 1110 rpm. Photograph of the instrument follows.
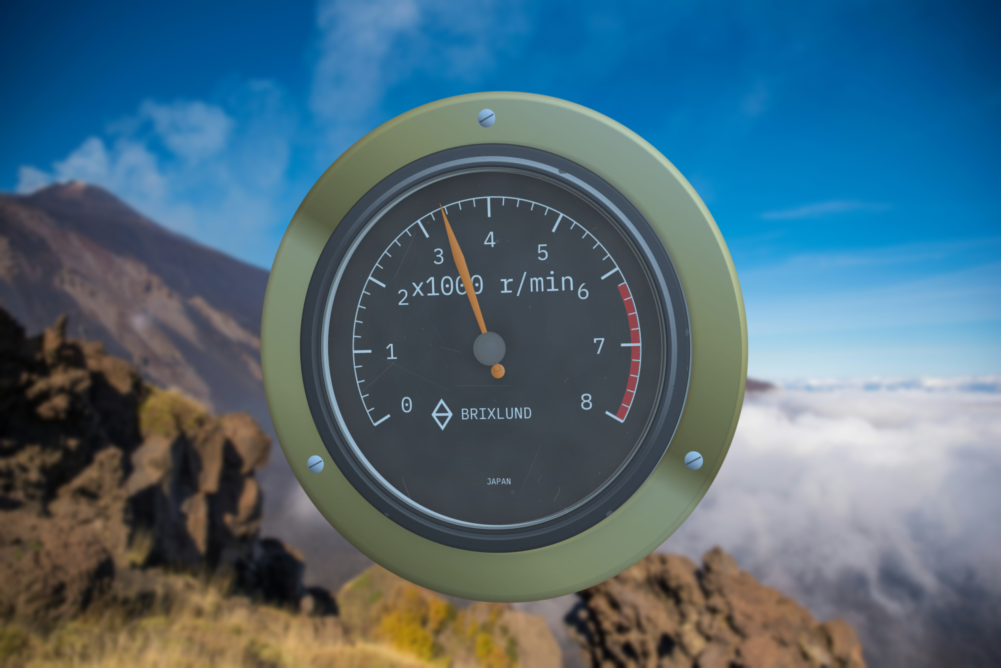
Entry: 3400 rpm
